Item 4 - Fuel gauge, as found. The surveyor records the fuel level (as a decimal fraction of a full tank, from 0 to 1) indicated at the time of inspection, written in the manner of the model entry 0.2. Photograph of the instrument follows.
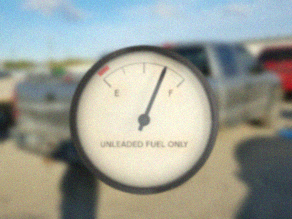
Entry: 0.75
